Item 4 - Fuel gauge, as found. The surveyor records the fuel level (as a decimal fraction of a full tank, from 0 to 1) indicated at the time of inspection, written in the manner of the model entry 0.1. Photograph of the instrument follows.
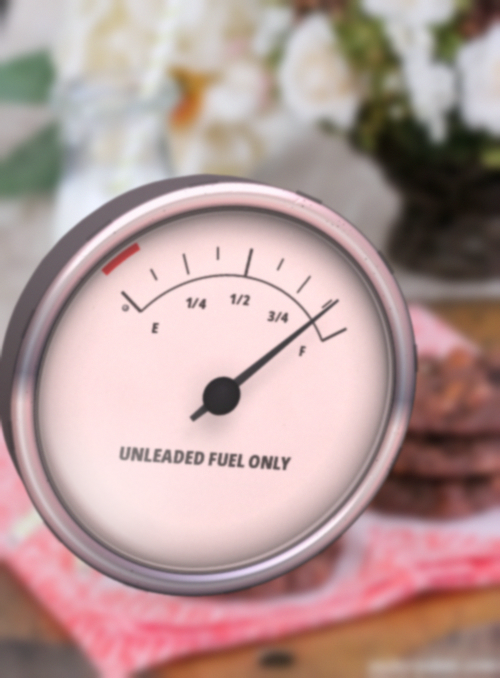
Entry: 0.875
